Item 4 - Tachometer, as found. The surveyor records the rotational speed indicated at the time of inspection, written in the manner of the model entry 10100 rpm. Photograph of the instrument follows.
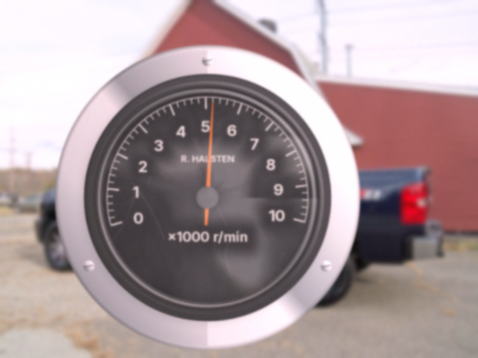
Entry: 5200 rpm
